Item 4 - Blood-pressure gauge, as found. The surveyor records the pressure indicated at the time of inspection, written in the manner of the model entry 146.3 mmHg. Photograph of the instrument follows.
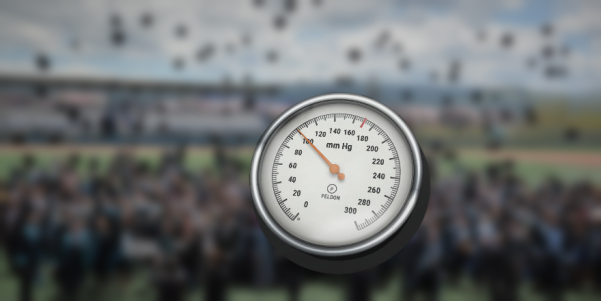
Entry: 100 mmHg
